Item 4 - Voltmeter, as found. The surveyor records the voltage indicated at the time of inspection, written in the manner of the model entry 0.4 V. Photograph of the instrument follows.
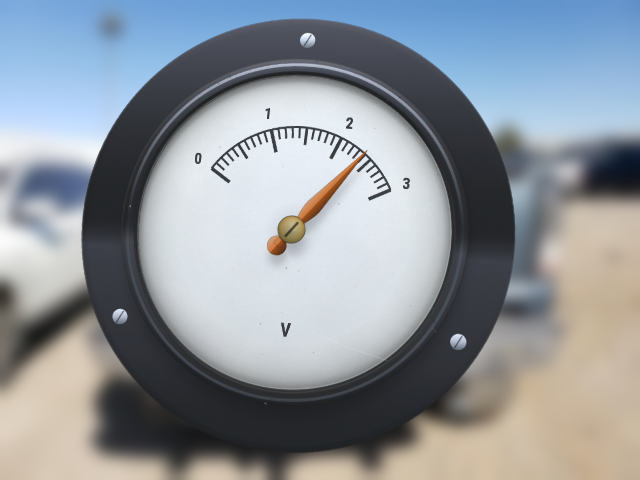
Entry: 2.4 V
